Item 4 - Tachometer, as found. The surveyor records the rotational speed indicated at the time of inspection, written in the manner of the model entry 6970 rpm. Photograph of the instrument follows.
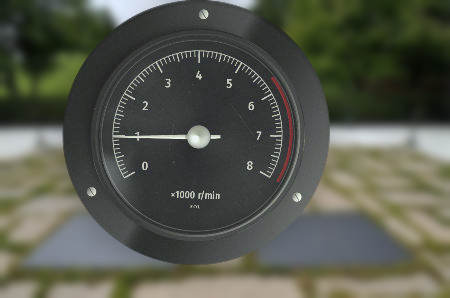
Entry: 1000 rpm
